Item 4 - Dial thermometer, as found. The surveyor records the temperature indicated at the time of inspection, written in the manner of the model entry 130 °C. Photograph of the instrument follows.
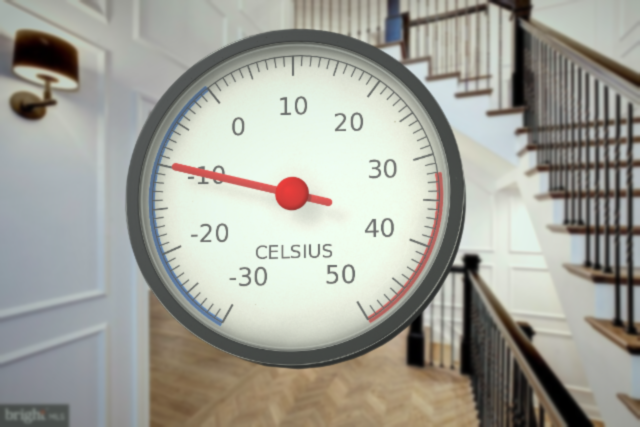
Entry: -10 °C
